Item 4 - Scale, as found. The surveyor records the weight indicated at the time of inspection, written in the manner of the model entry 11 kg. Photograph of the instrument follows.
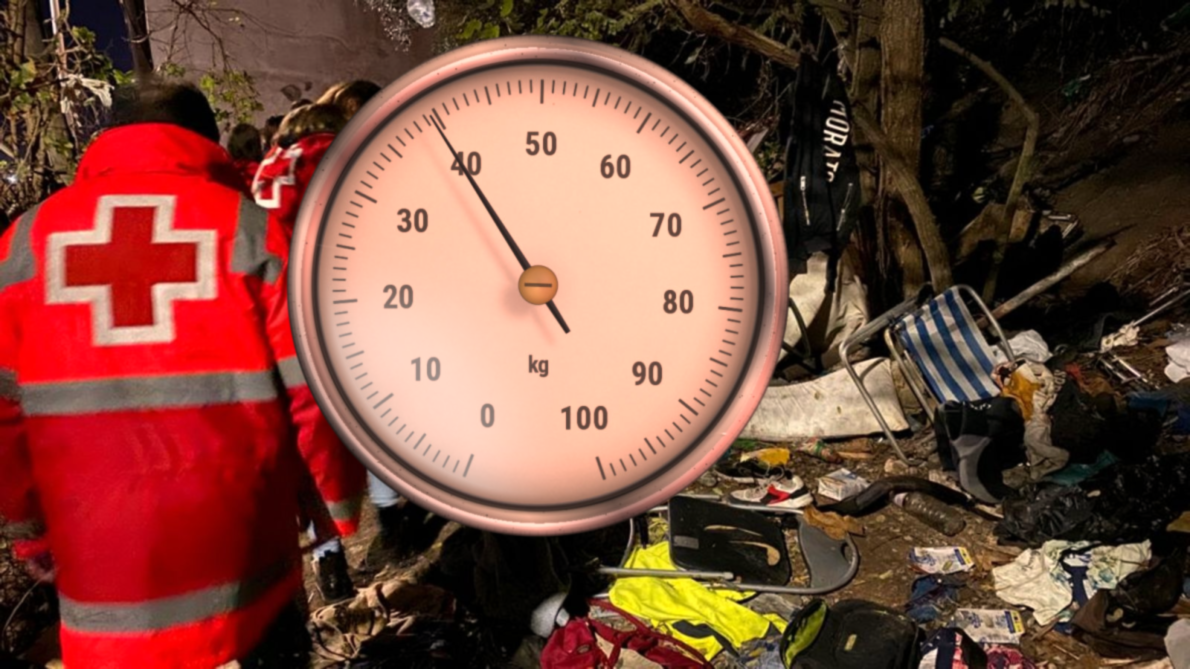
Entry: 39.5 kg
